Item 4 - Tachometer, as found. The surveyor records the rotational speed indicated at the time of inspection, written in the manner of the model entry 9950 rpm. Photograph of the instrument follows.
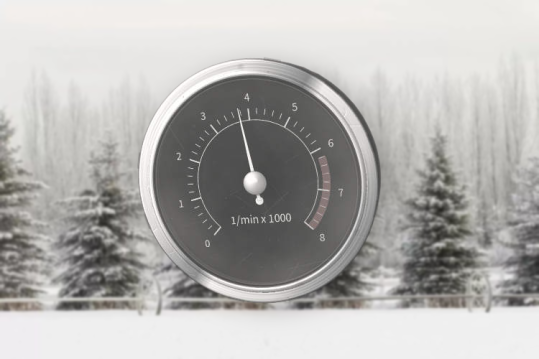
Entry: 3800 rpm
